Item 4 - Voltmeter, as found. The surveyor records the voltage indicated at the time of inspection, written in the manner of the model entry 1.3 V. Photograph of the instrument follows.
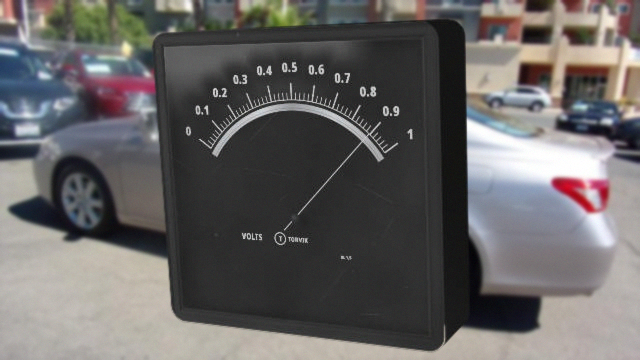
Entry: 0.9 V
